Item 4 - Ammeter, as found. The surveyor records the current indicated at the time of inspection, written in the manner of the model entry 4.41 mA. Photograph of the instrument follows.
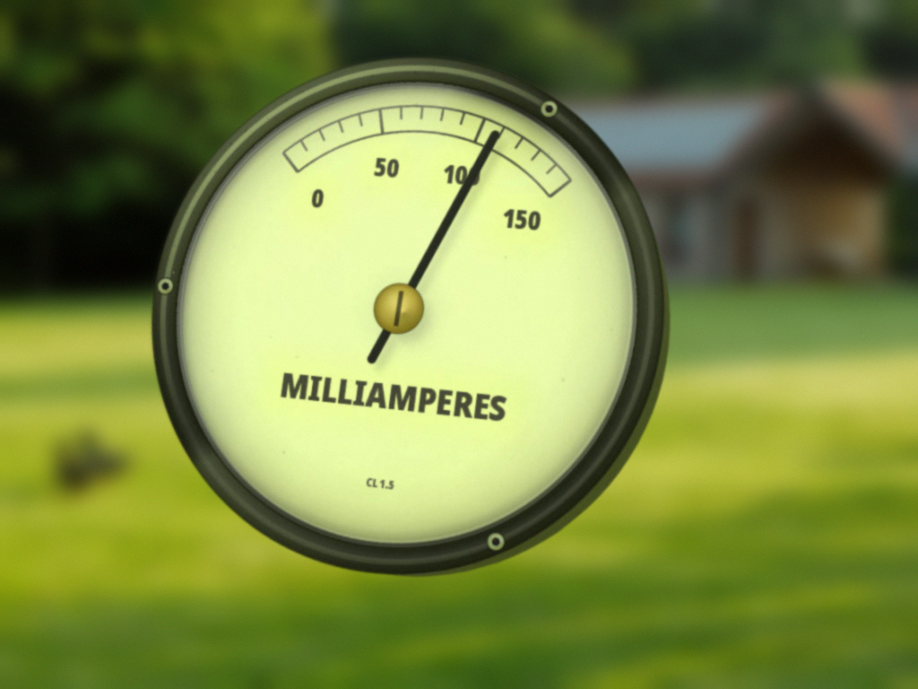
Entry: 110 mA
